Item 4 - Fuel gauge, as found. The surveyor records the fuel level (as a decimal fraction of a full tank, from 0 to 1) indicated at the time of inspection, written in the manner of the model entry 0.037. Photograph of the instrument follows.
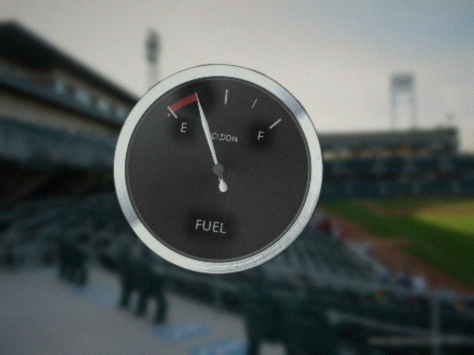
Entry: 0.25
